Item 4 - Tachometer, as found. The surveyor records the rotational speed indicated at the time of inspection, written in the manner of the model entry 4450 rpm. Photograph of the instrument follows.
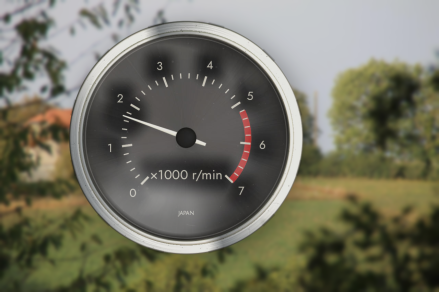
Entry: 1700 rpm
